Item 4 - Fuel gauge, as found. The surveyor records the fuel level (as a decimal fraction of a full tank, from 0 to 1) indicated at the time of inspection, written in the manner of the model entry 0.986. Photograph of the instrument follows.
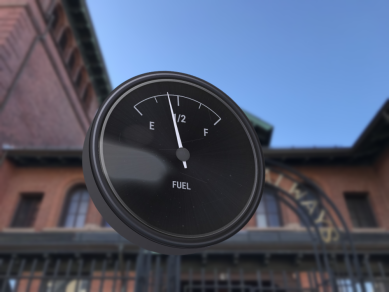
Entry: 0.375
